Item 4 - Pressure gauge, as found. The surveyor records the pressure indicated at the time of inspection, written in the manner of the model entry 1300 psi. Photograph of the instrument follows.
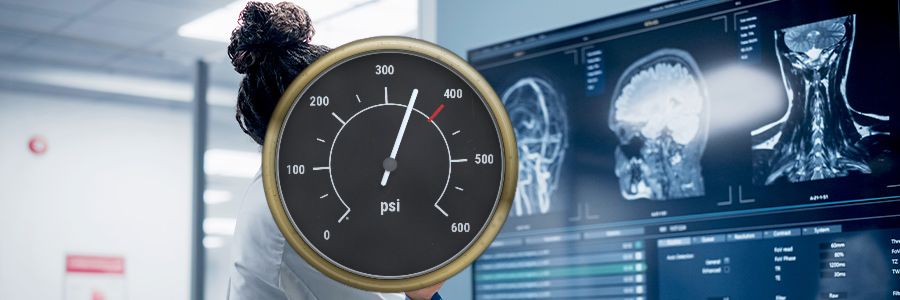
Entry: 350 psi
